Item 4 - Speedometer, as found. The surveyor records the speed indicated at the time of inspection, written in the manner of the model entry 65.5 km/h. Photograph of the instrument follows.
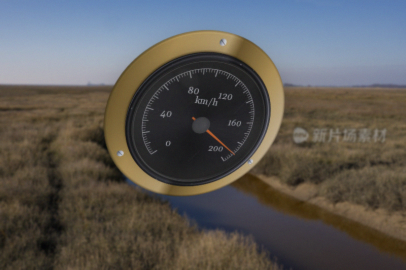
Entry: 190 km/h
